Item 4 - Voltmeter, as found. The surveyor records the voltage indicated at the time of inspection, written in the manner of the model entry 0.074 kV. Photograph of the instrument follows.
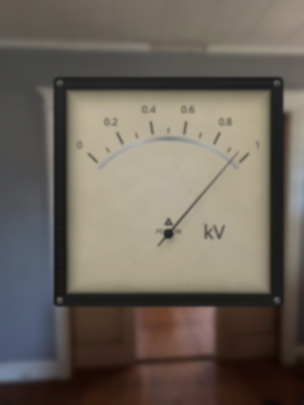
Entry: 0.95 kV
